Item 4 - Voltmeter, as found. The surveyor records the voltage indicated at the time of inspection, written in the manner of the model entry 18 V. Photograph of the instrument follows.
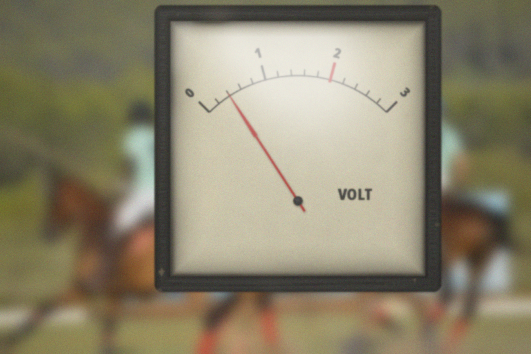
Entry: 0.4 V
